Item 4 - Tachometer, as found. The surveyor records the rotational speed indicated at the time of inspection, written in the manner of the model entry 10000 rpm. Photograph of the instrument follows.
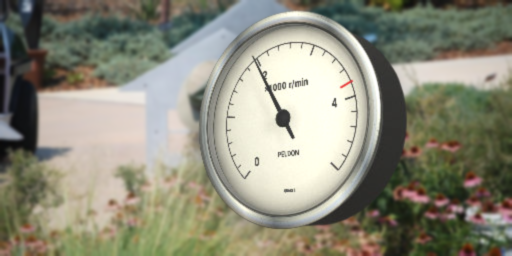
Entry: 2000 rpm
